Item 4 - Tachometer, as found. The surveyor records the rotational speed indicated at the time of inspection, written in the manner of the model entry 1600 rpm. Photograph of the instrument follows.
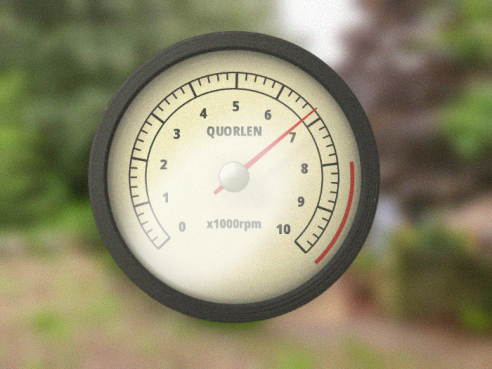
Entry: 6800 rpm
